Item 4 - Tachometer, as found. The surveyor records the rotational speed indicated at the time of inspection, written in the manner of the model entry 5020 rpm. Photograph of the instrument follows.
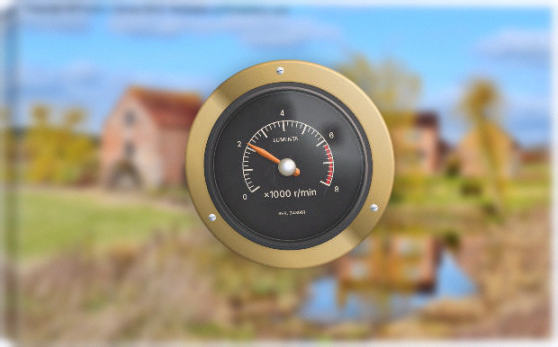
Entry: 2200 rpm
